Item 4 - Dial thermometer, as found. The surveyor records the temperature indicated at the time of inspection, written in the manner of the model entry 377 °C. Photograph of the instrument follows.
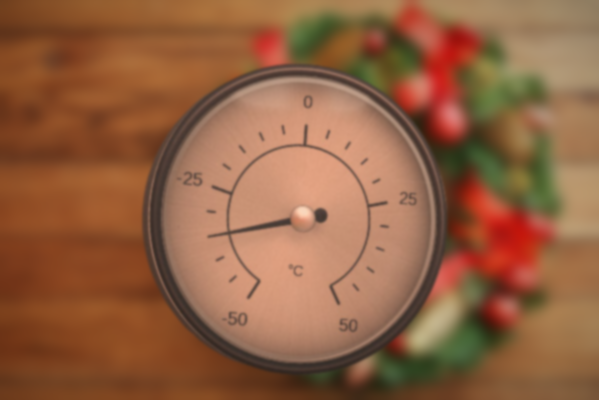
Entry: -35 °C
